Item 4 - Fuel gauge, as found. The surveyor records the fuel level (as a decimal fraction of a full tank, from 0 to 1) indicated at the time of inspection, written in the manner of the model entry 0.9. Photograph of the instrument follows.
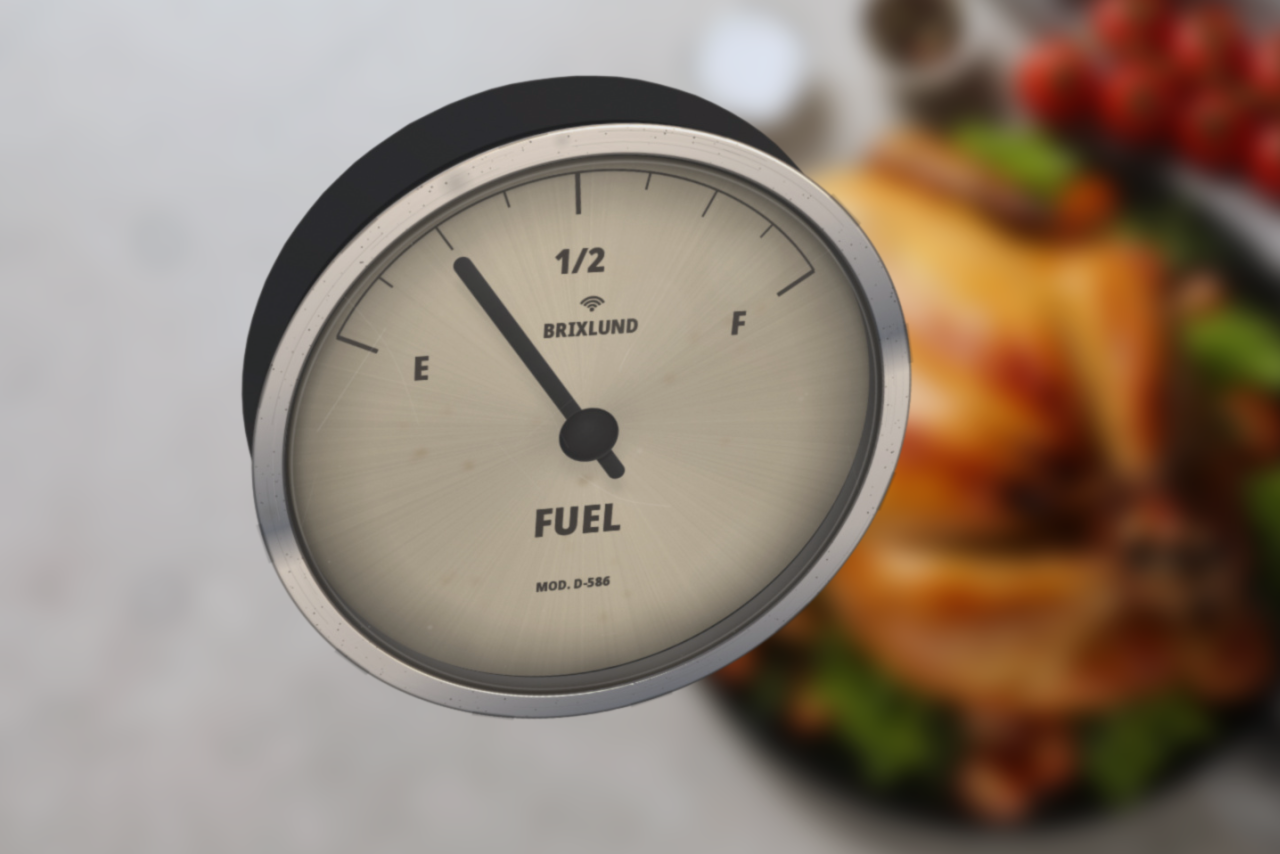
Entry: 0.25
